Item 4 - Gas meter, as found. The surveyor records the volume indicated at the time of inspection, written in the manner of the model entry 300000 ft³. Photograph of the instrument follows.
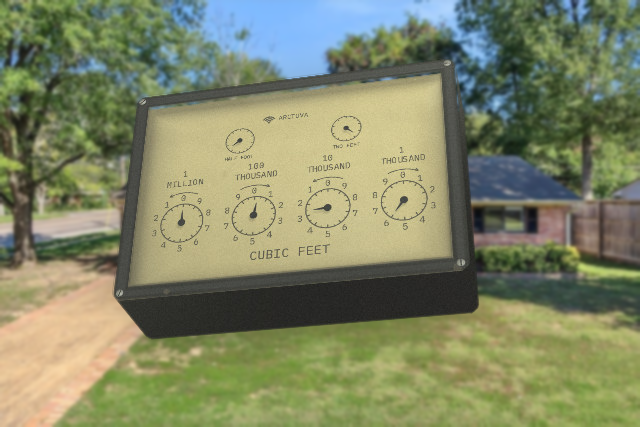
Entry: 2600 ft³
